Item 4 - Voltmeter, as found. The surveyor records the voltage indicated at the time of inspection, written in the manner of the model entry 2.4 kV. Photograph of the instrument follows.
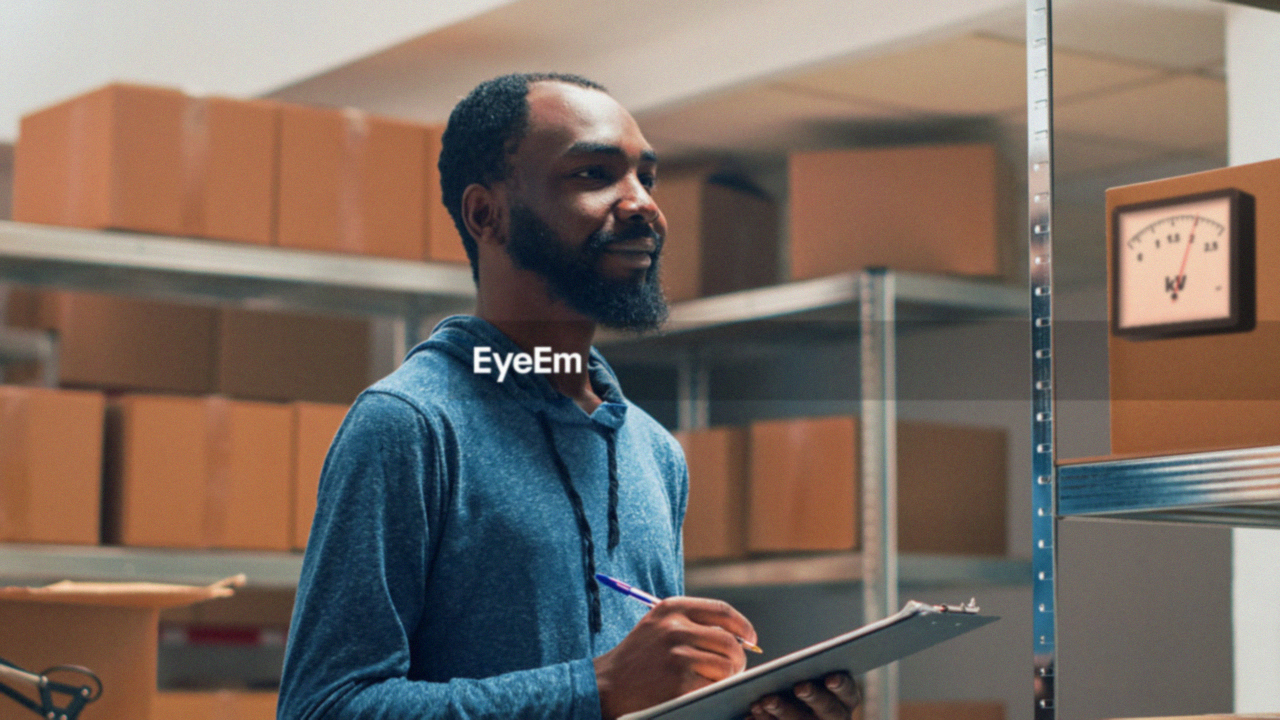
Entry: 2 kV
